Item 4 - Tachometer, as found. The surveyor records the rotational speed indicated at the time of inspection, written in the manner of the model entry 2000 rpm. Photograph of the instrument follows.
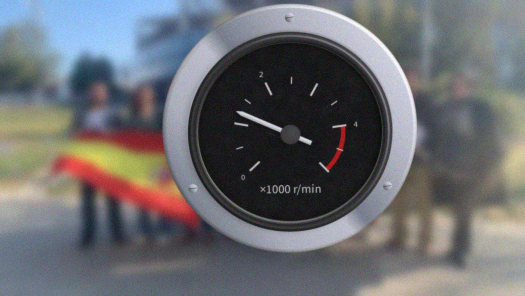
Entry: 1250 rpm
